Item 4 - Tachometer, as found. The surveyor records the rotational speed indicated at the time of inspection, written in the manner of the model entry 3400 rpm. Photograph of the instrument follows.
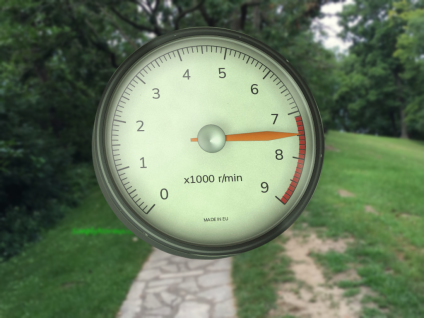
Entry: 7500 rpm
